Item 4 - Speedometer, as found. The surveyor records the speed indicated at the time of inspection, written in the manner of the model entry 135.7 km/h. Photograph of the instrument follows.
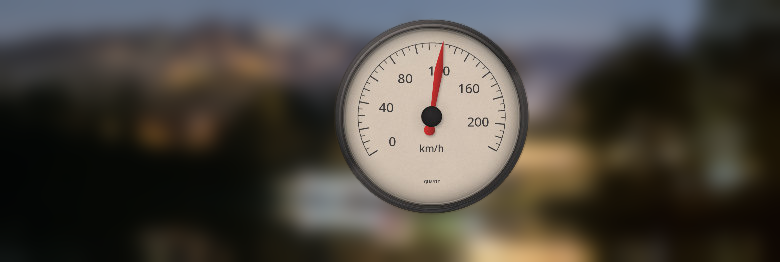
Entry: 120 km/h
